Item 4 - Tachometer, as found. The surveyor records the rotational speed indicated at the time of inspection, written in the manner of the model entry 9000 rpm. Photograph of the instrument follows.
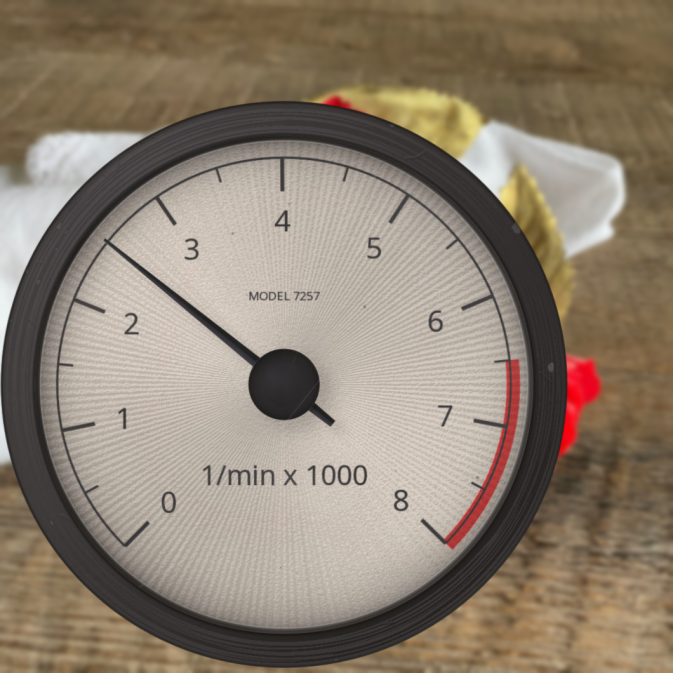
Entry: 2500 rpm
